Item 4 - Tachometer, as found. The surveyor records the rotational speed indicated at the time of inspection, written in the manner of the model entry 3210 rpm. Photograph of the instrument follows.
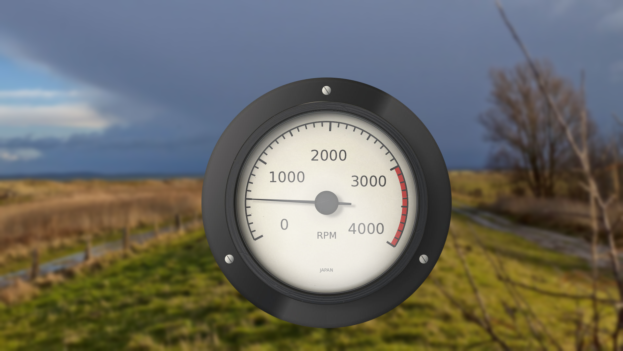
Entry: 500 rpm
